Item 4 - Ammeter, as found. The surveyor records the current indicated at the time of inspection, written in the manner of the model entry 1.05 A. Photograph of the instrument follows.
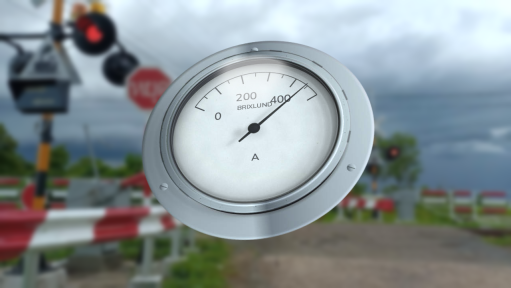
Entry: 450 A
